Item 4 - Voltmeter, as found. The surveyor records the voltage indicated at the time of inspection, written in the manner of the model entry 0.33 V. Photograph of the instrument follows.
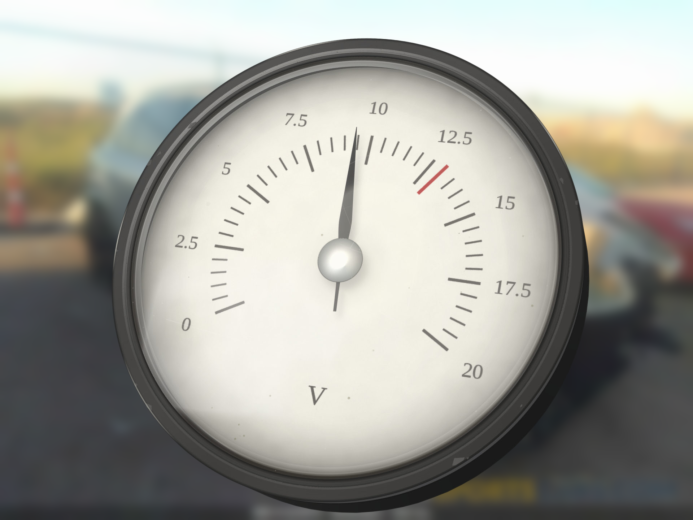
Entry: 9.5 V
